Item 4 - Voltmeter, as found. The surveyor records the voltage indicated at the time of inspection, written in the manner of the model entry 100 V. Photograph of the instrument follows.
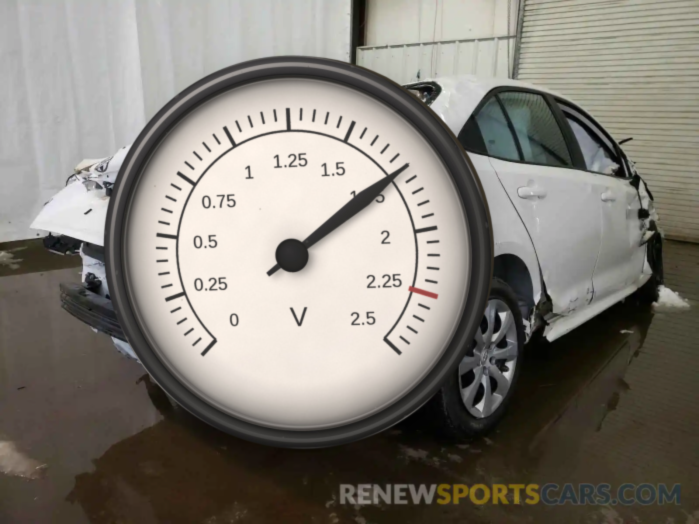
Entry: 1.75 V
